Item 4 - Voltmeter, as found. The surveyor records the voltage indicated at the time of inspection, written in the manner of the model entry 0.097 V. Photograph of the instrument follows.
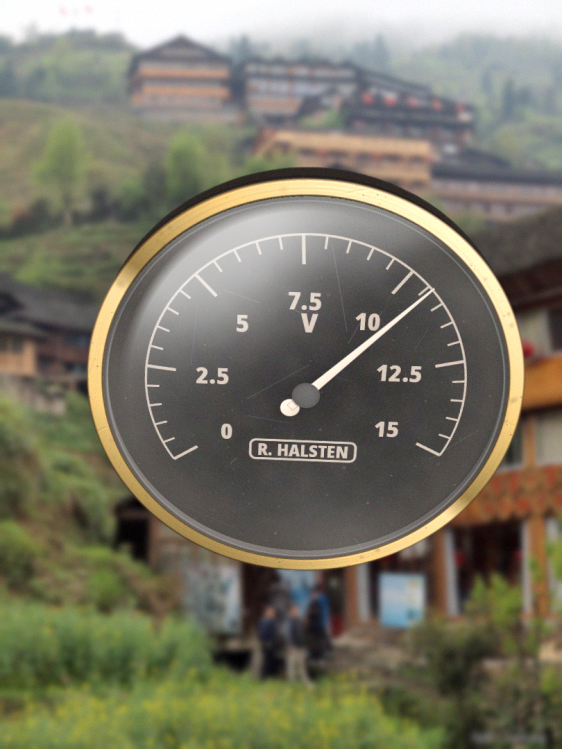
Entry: 10.5 V
